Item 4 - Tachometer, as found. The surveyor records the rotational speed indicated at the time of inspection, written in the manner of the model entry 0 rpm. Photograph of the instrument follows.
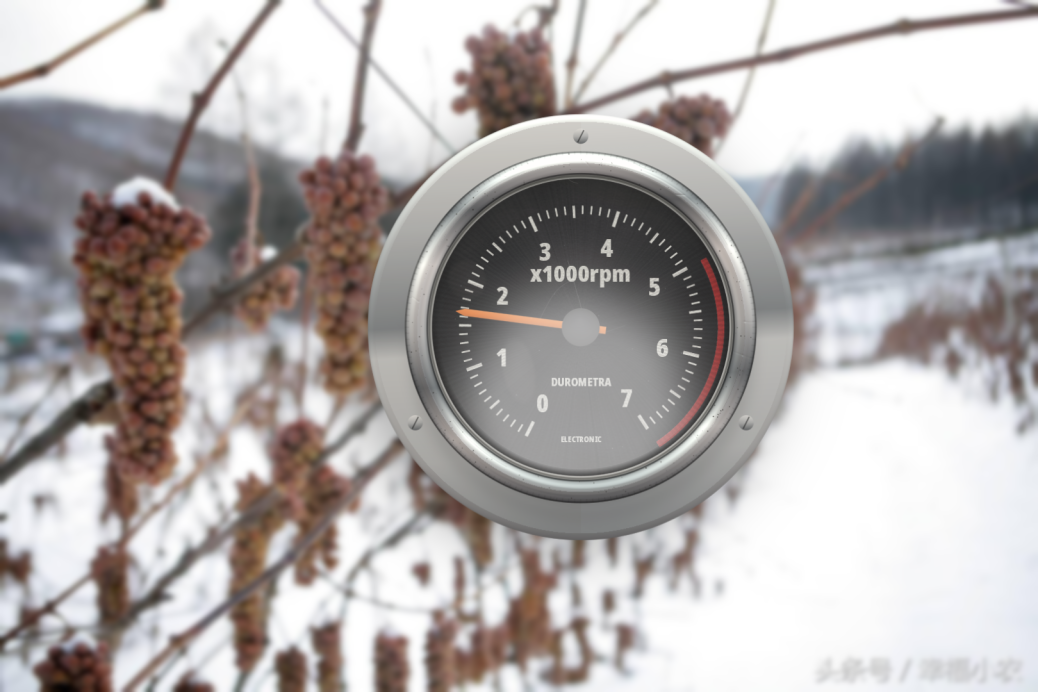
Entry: 1650 rpm
